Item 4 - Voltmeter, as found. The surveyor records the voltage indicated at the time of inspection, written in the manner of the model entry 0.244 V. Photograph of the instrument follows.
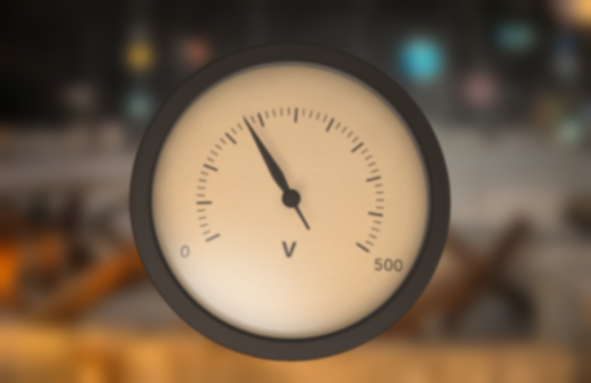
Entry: 180 V
